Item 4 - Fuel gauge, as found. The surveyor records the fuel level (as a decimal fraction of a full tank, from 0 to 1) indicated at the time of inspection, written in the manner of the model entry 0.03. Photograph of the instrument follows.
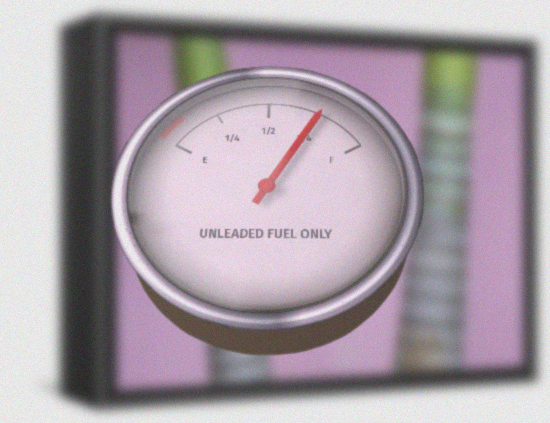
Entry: 0.75
